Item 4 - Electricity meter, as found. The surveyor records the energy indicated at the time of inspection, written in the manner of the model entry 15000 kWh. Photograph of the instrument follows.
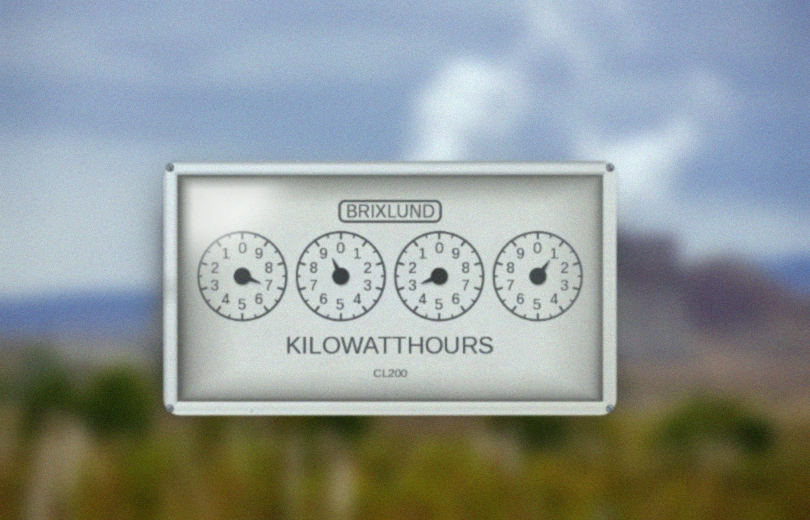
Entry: 6931 kWh
